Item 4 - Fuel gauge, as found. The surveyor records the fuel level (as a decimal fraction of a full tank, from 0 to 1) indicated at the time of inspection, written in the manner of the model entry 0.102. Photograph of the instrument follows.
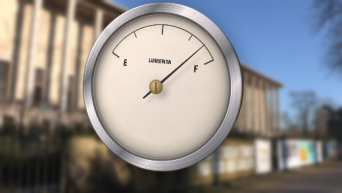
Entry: 0.875
